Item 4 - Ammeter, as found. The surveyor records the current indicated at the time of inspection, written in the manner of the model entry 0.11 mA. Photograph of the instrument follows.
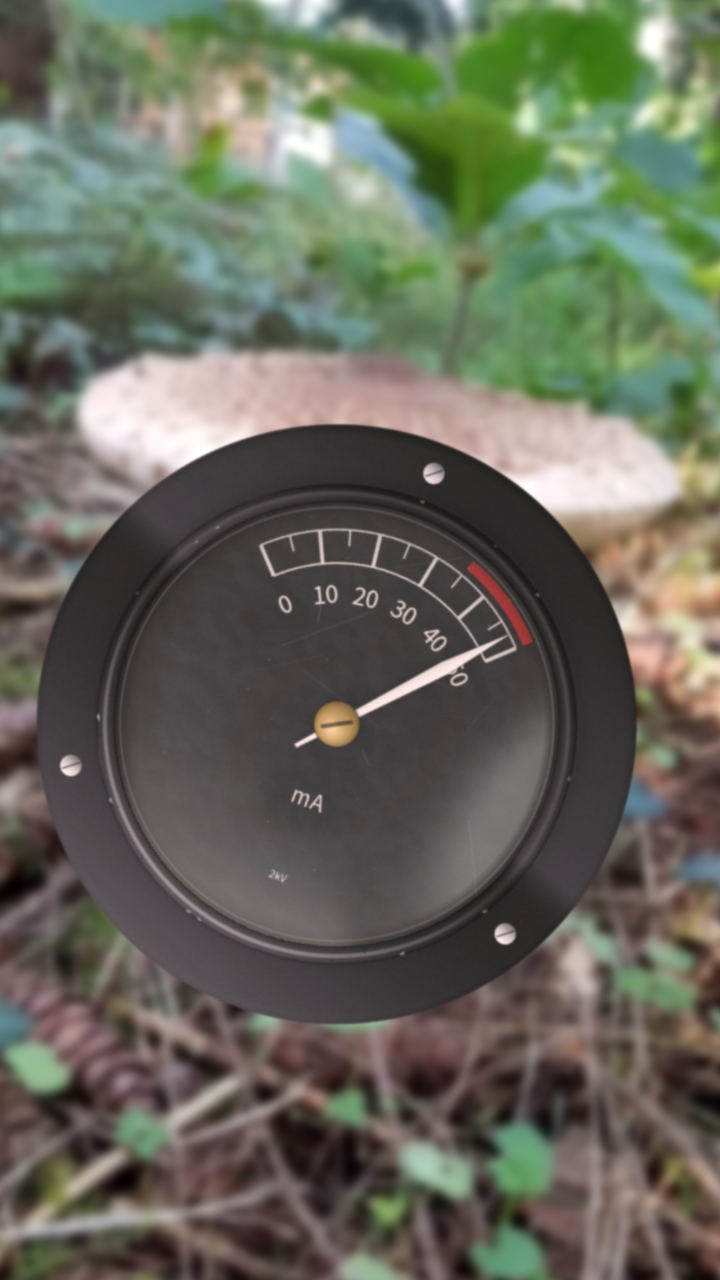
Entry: 47.5 mA
